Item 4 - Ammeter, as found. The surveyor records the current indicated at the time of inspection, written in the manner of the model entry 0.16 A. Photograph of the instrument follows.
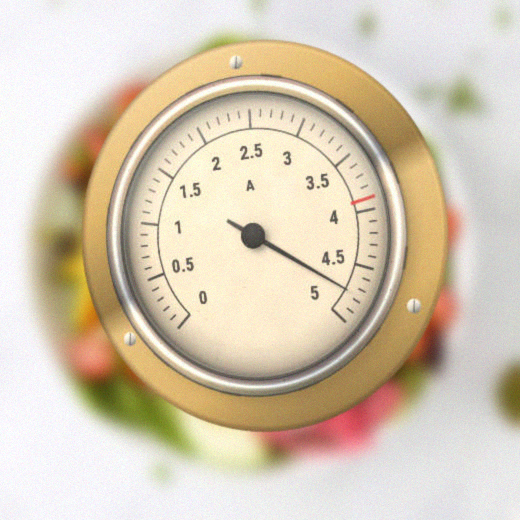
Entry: 4.75 A
